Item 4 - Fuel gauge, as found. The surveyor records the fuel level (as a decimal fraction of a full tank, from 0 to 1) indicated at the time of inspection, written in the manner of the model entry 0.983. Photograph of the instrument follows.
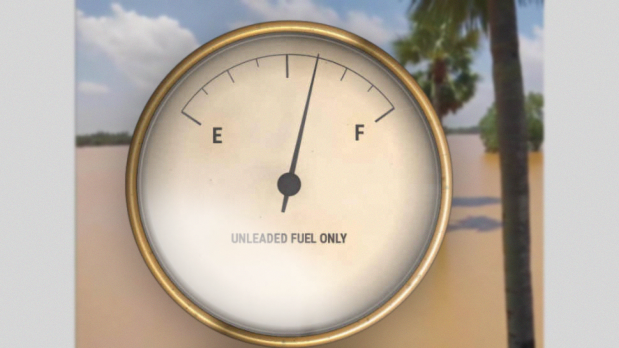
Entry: 0.625
